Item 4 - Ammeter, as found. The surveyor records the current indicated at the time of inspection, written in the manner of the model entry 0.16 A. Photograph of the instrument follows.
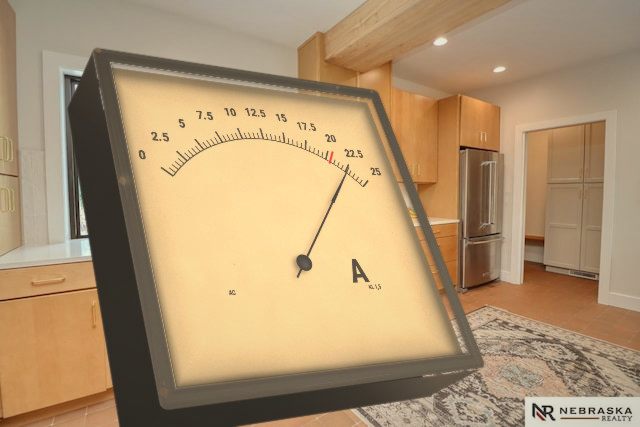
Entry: 22.5 A
